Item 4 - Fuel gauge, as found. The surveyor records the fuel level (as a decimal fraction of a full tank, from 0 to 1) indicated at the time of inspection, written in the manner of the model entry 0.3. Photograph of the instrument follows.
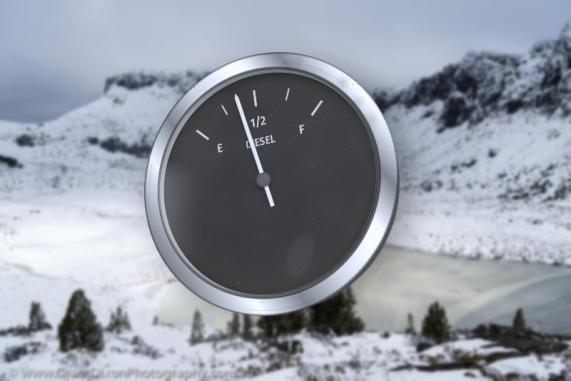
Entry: 0.375
